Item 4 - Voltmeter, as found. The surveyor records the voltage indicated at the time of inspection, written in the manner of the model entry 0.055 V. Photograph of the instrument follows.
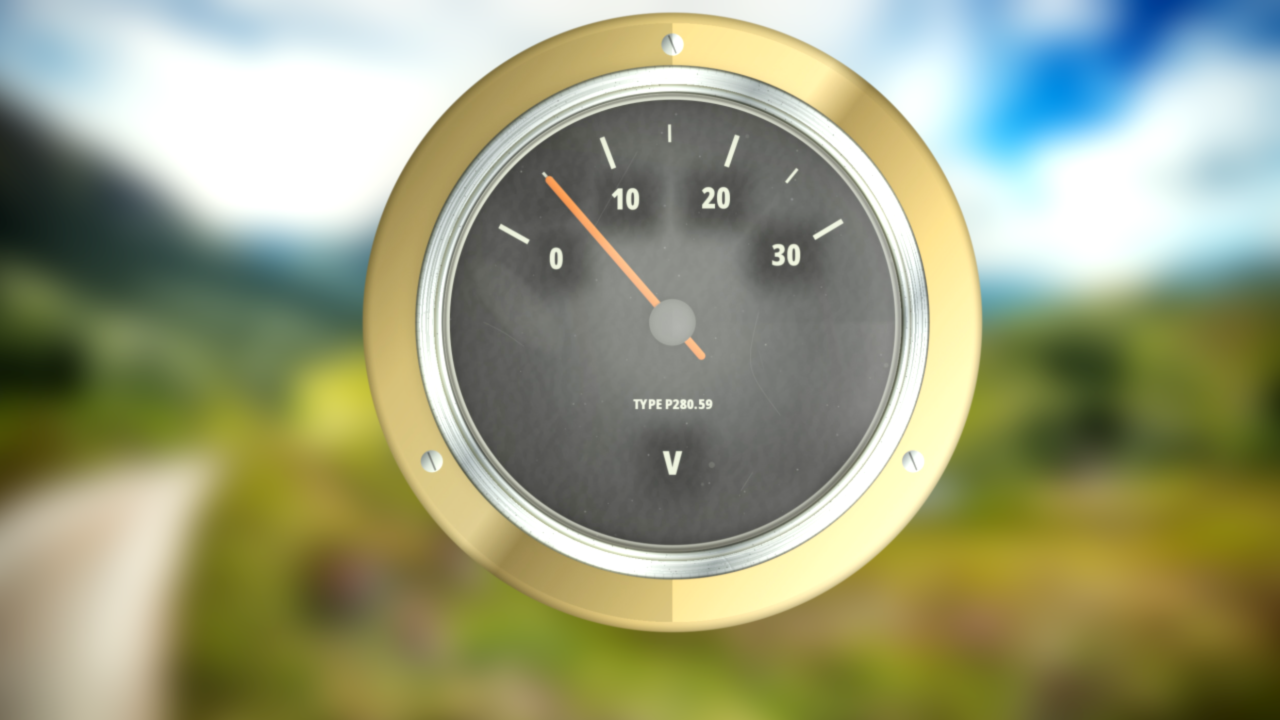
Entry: 5 V
